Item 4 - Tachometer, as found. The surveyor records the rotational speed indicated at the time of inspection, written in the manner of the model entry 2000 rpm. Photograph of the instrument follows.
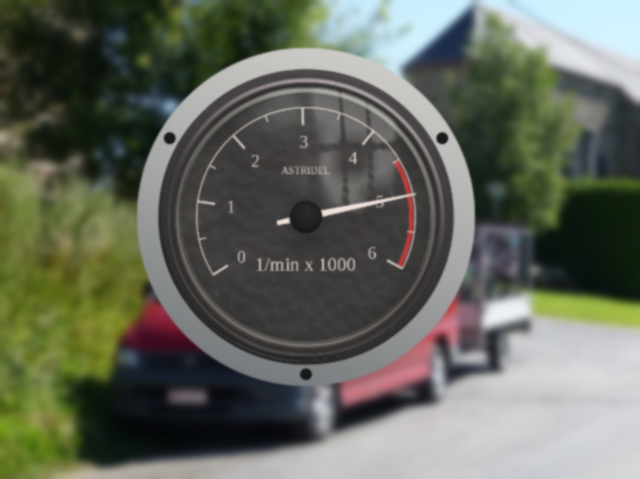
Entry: 5000 rpm
